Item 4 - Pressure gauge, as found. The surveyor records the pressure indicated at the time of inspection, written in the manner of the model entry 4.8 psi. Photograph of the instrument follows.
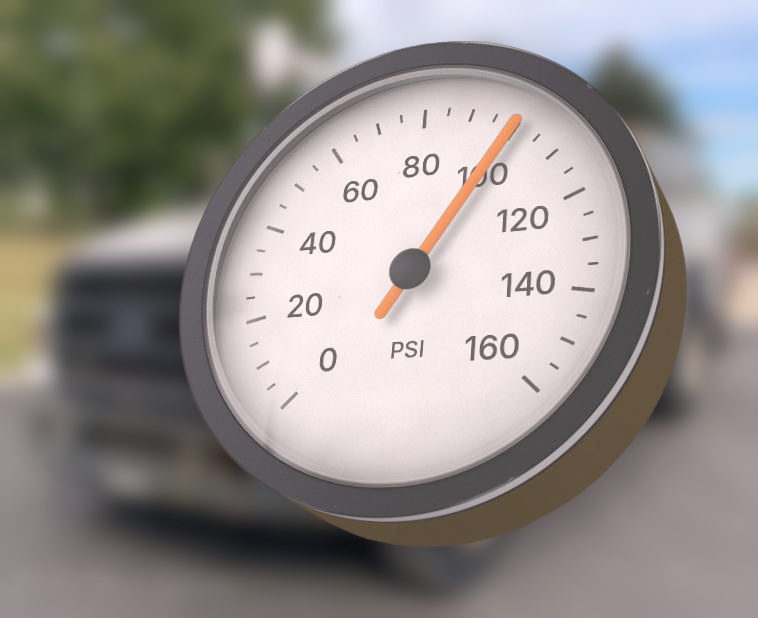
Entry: 100 psi
